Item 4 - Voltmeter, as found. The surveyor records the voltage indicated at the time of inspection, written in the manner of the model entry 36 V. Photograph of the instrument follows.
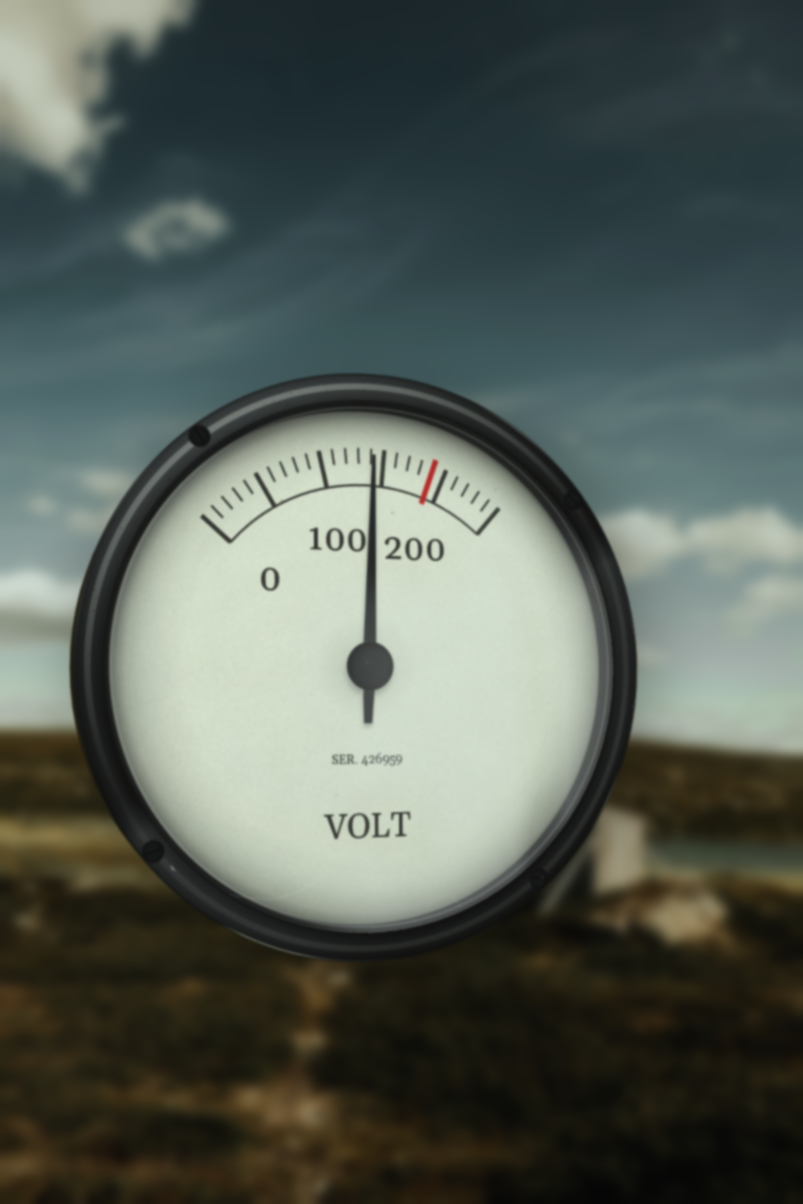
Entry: 140 V
